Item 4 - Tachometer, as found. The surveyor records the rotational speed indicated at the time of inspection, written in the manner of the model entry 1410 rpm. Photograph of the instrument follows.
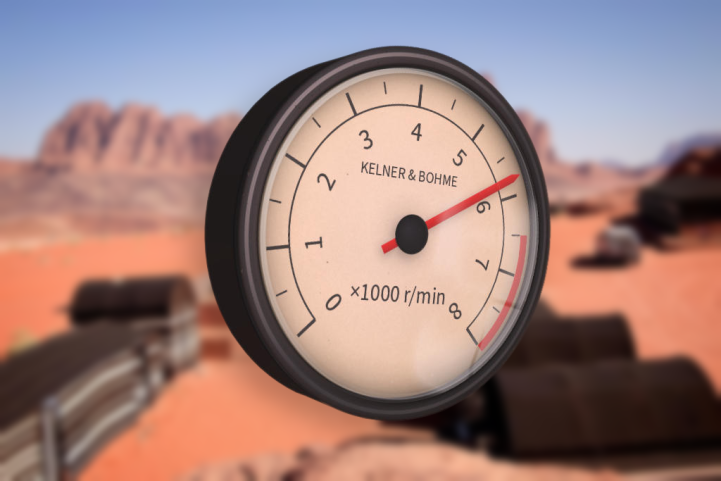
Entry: 5750 rpm
